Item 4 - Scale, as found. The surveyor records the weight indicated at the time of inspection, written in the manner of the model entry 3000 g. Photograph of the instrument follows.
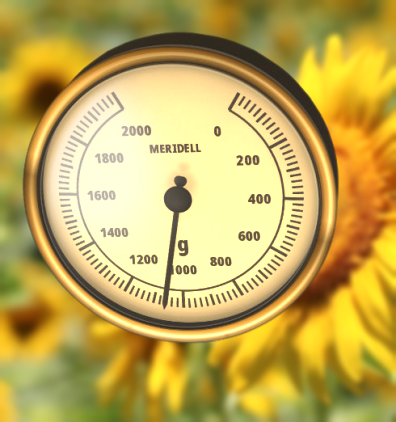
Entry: 1060 g
